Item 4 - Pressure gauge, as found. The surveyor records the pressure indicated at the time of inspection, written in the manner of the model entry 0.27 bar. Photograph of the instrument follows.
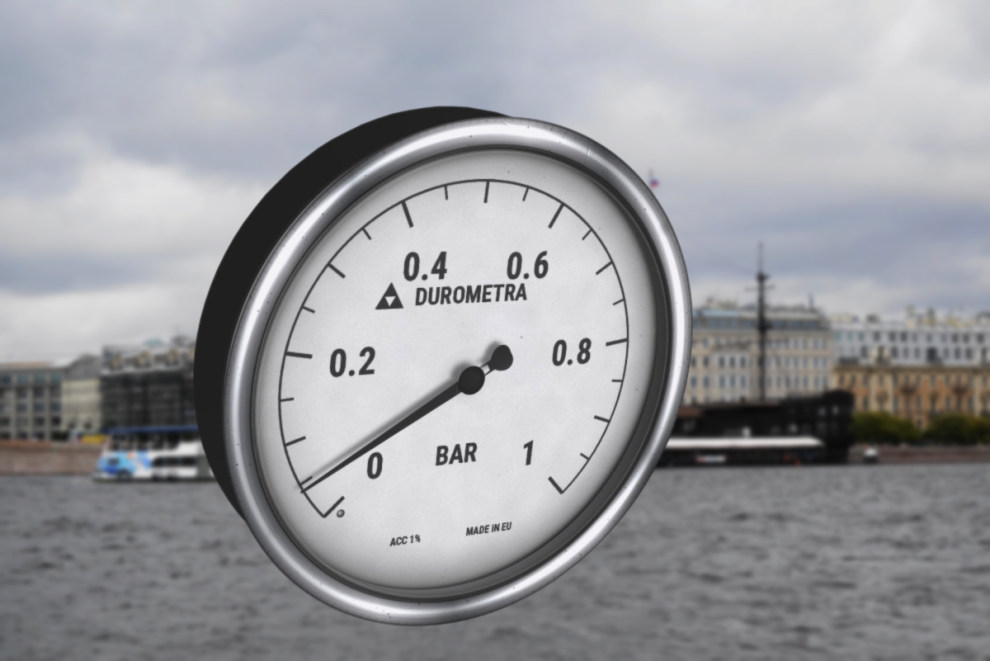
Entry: 0.05 bar
